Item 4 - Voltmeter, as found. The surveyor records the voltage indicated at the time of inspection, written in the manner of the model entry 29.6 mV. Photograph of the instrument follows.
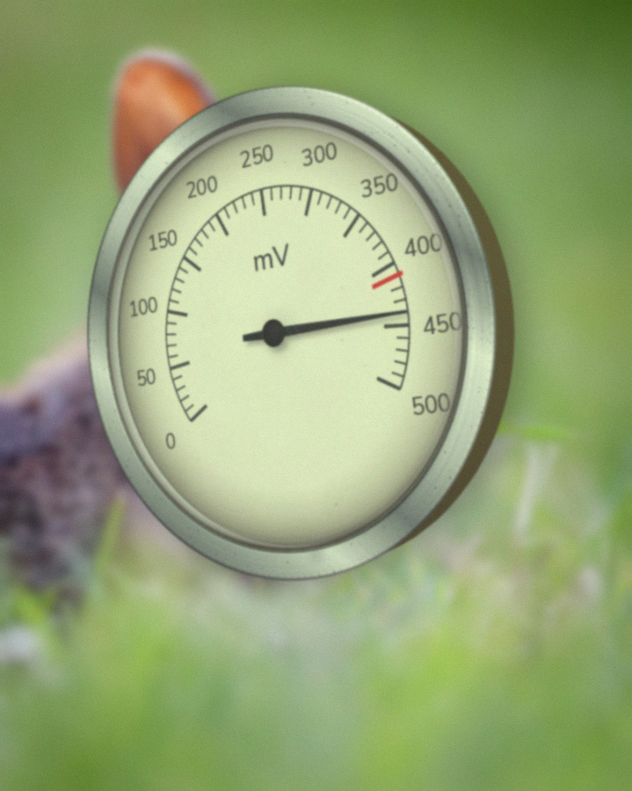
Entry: 440 mV
